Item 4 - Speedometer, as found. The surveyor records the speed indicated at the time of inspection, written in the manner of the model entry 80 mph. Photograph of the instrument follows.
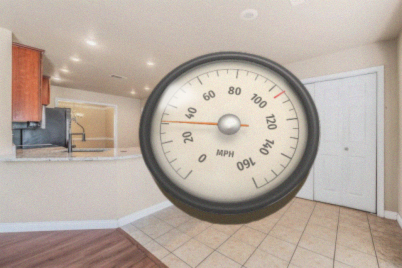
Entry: 30 mph
